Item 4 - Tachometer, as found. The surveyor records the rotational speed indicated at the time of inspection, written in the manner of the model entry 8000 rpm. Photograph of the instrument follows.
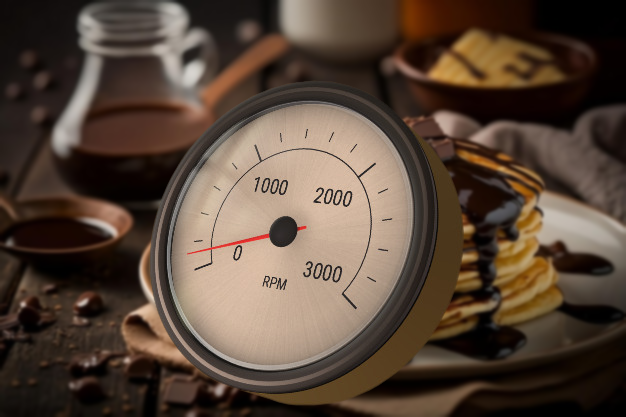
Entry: 100 rpm
